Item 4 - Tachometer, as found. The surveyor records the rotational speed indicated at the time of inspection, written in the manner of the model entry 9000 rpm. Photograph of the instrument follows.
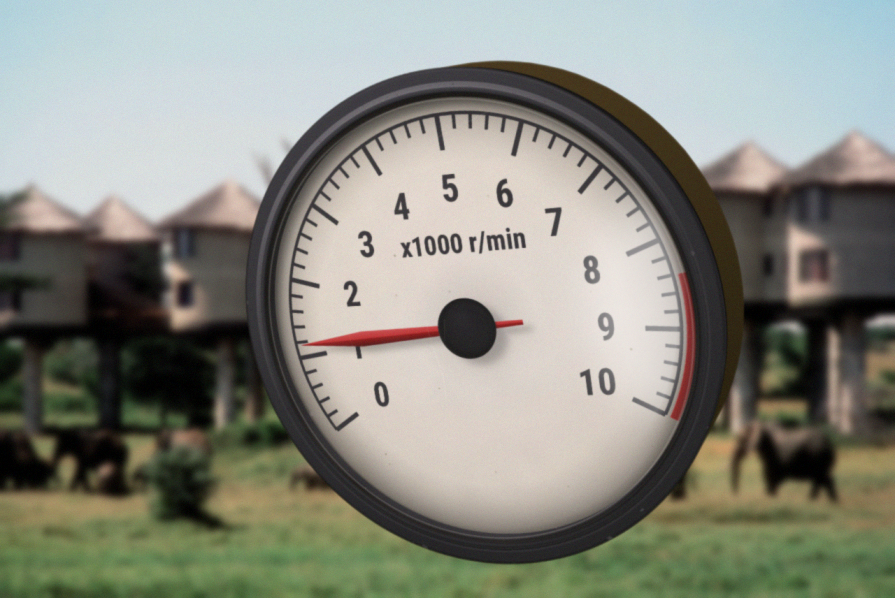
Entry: 1200 rpm
